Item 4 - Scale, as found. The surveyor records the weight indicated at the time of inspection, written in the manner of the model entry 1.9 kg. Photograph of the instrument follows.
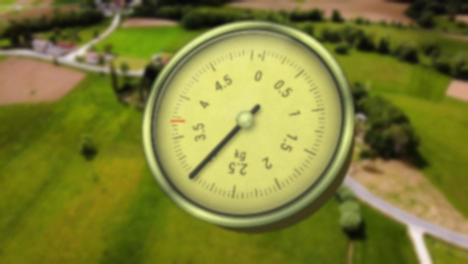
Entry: 3 kg
